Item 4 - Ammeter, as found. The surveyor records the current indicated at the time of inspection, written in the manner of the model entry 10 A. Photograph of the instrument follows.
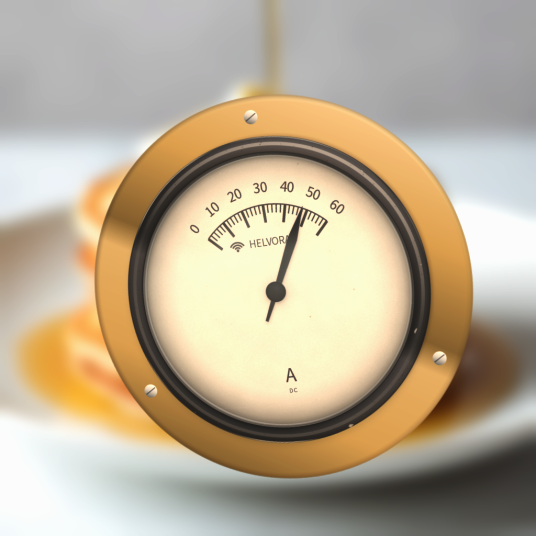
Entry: 48 A
